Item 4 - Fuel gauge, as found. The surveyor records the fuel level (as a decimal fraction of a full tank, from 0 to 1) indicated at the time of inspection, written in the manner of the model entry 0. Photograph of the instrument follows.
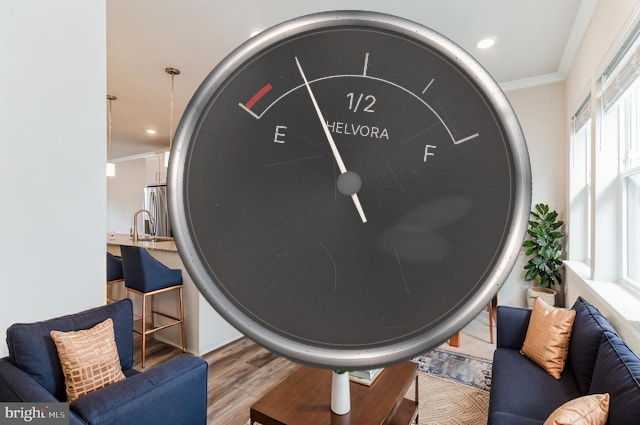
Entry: 0.25
